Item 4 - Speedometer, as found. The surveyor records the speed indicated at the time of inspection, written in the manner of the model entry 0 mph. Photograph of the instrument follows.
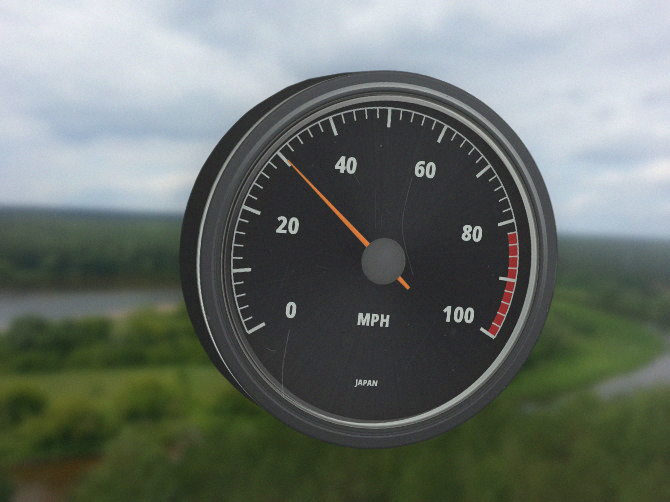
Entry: 30 mph
